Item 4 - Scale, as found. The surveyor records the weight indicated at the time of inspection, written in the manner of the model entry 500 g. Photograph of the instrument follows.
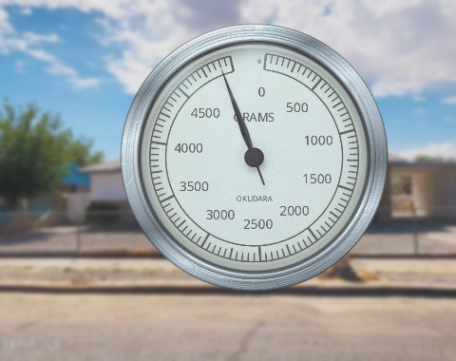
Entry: 4900 g
